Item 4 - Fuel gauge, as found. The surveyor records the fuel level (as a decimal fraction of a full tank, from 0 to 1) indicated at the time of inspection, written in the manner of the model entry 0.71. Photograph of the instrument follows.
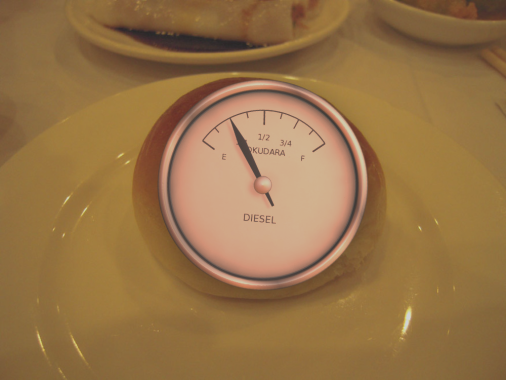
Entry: 0.25
